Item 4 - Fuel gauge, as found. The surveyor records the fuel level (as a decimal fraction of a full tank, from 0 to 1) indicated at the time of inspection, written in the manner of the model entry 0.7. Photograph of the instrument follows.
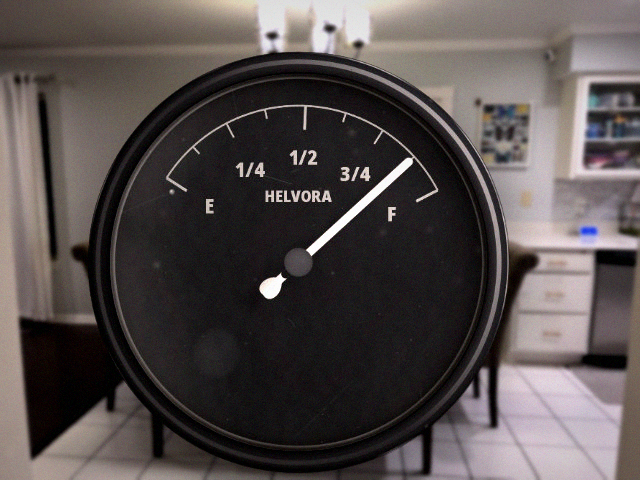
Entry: 0.875
